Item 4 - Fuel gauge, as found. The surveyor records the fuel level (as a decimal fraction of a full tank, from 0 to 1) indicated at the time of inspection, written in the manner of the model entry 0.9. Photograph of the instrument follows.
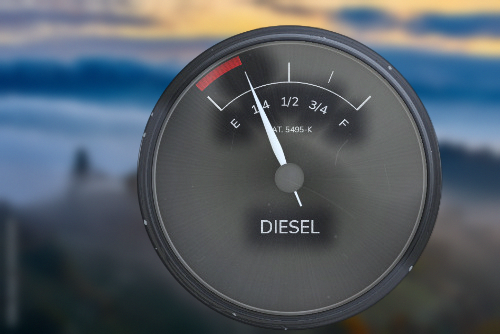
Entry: 0.25
